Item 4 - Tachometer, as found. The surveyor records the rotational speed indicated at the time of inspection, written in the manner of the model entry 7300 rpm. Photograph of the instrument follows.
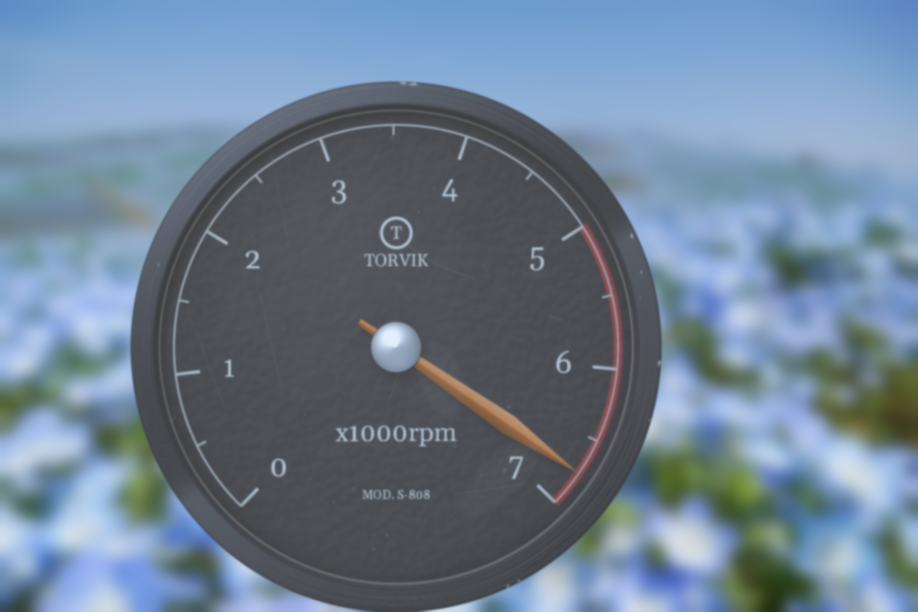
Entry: 6750 rpm
